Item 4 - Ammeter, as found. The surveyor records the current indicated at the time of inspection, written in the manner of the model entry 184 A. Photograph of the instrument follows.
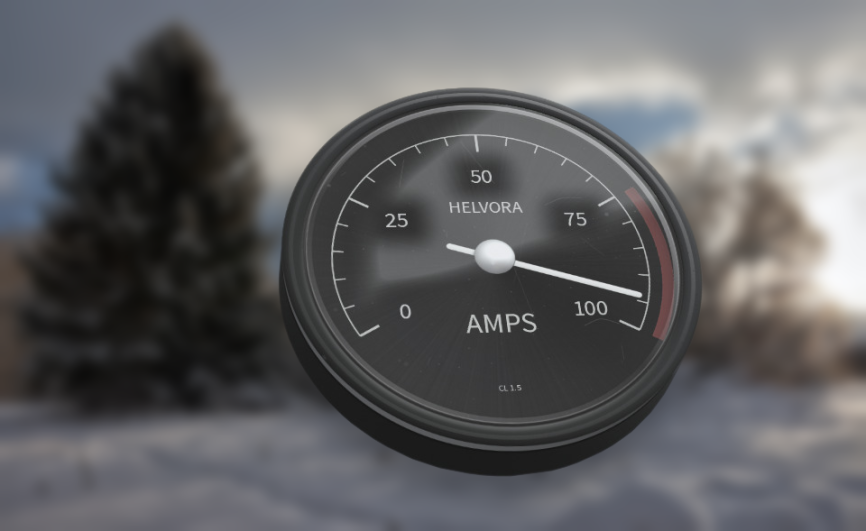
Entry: 95 A
